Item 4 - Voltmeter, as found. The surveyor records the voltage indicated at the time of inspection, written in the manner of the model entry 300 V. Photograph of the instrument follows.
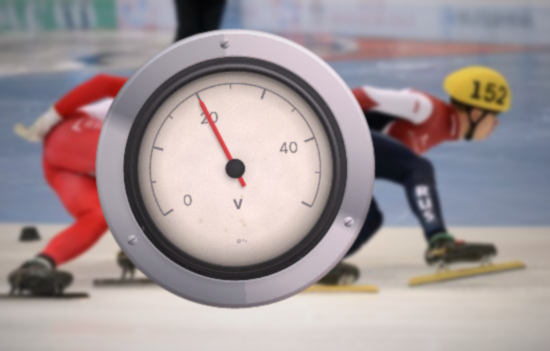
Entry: 20 V
